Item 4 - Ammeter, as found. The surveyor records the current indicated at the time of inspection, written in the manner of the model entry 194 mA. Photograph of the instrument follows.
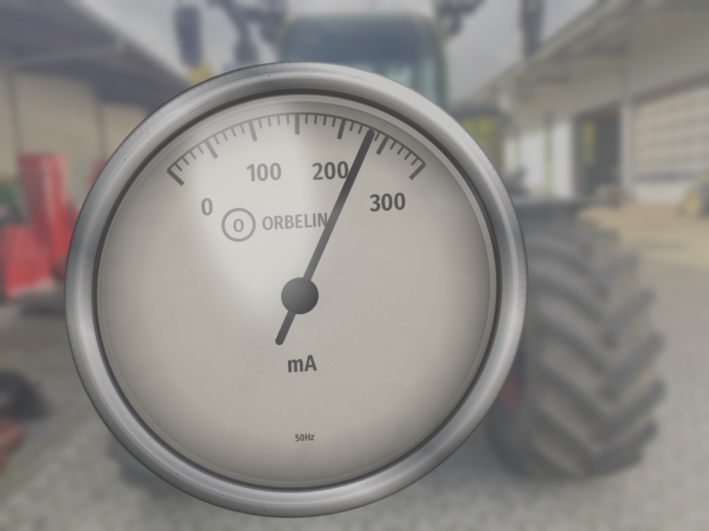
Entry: 230 mA
